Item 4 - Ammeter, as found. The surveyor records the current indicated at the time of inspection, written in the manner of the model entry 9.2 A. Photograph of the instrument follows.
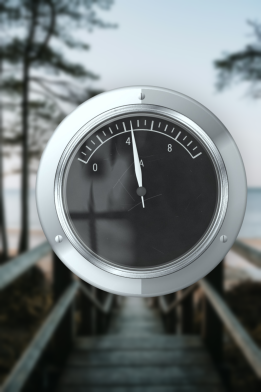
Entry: 4.5 A
